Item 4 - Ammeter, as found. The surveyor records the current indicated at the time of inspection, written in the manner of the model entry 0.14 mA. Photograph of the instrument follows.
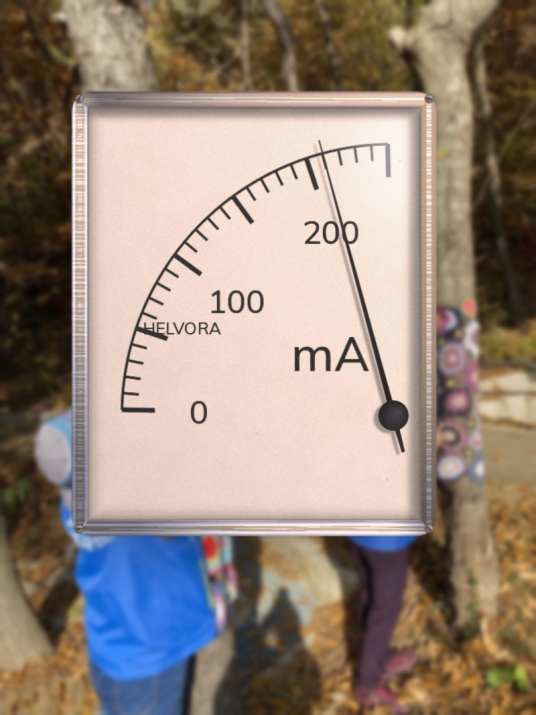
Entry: 210 mA
